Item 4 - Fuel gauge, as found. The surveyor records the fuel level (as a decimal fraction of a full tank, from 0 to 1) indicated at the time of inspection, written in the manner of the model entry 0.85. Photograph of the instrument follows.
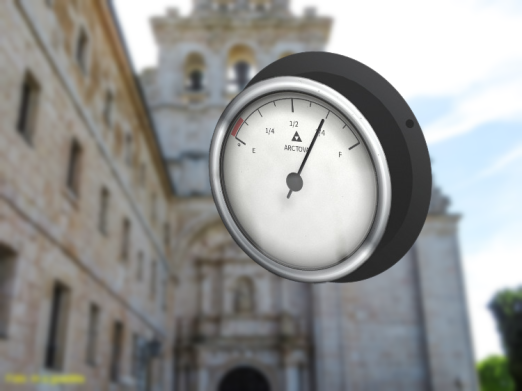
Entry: 0.75
